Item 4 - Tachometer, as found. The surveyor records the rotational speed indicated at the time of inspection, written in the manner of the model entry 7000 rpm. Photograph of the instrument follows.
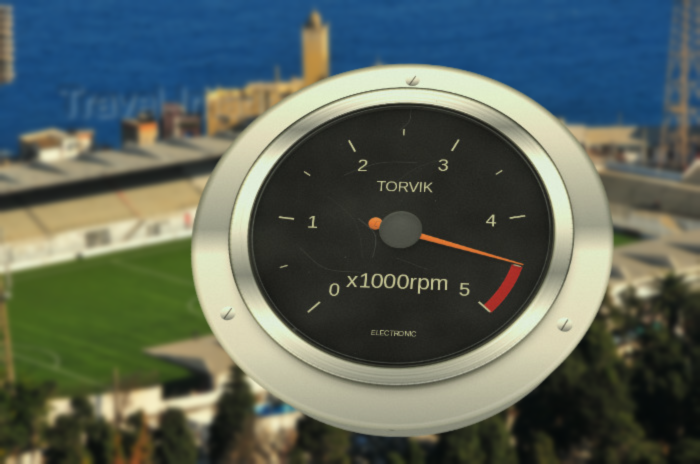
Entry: 4500 rpm
